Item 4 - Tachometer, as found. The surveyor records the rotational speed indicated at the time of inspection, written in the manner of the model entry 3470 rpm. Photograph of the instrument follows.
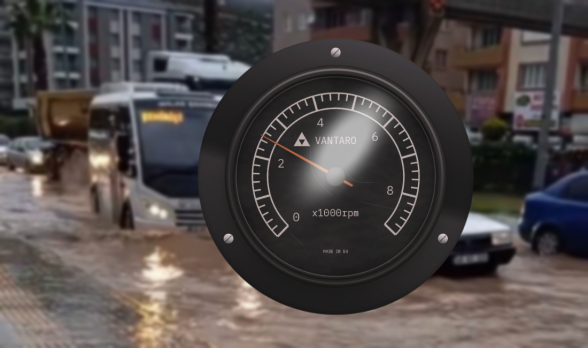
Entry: 2500 rpm
